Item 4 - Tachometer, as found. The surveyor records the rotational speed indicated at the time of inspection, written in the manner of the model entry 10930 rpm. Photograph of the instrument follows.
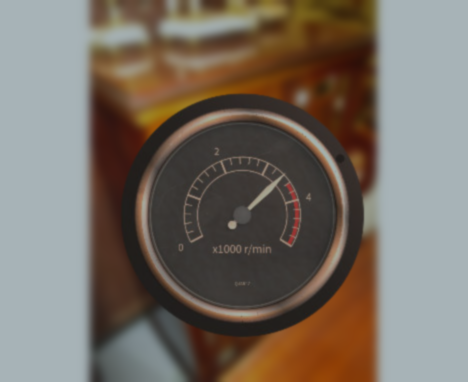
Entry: 3400 rpm
